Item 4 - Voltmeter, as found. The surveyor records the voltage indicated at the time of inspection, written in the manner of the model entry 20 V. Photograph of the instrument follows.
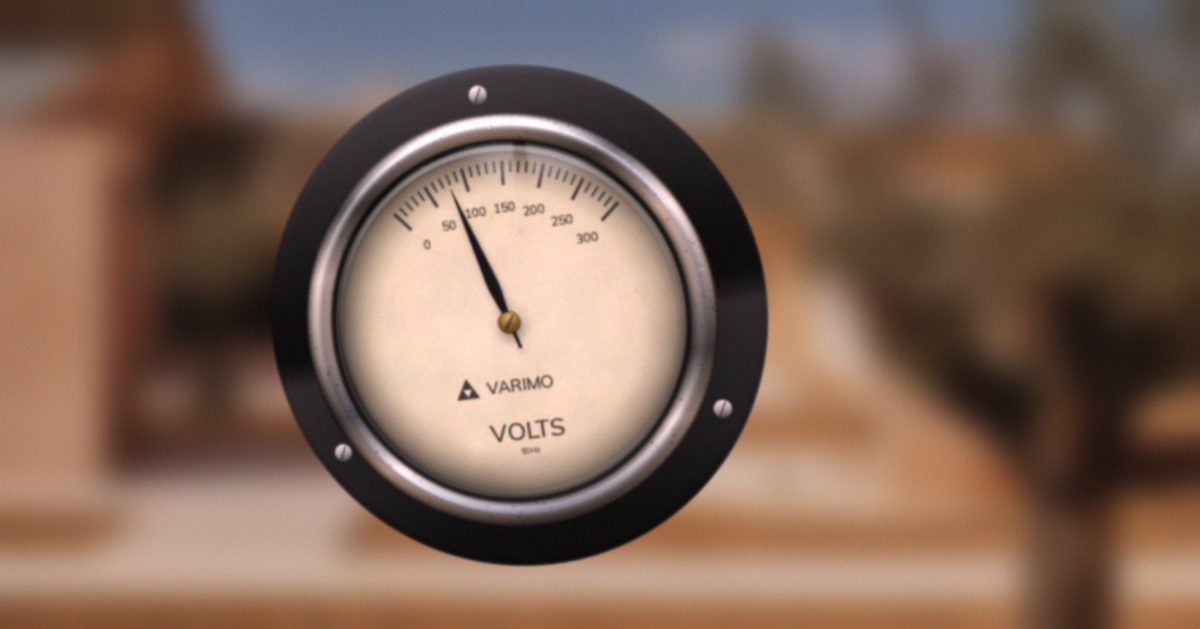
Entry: 80 V
